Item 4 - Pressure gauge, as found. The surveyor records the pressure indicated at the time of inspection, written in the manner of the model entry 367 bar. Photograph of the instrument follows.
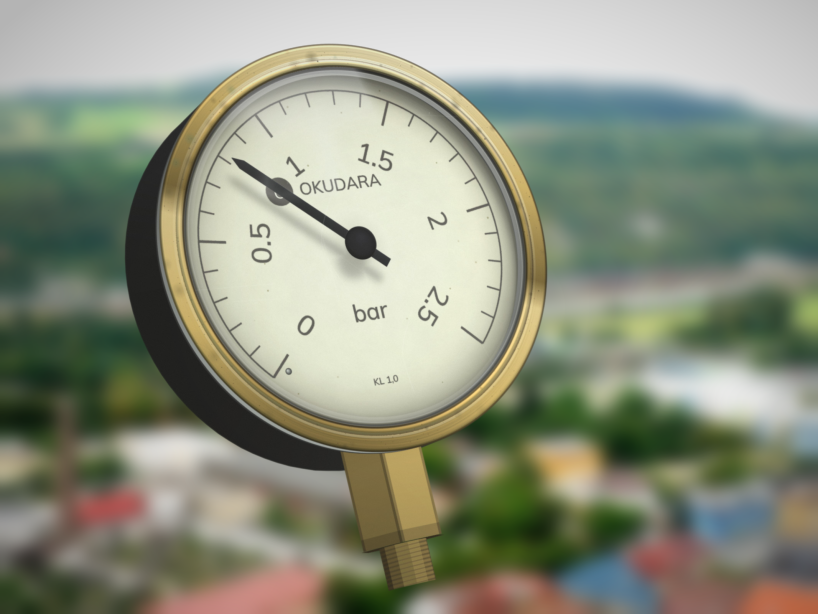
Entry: 0.8 bar
